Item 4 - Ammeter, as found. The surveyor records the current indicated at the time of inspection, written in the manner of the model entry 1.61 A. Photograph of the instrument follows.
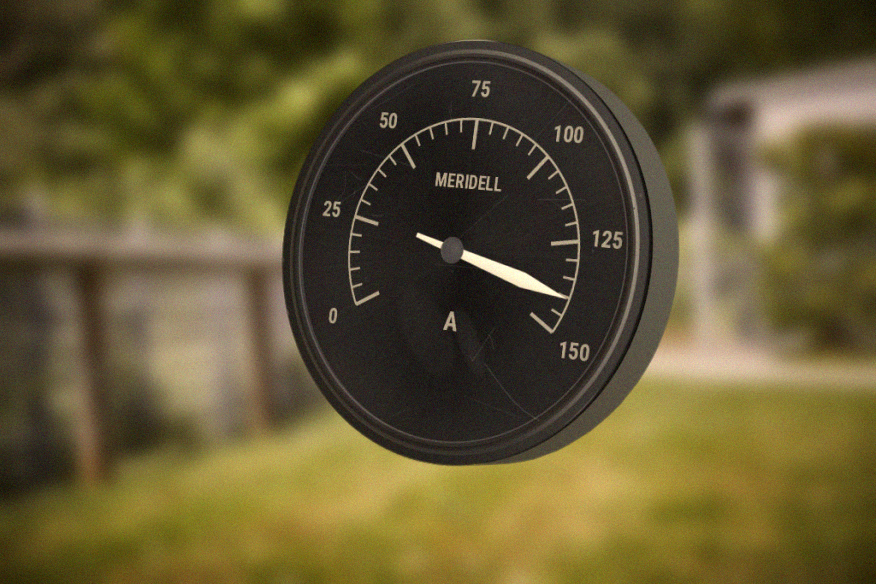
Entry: 140 A
